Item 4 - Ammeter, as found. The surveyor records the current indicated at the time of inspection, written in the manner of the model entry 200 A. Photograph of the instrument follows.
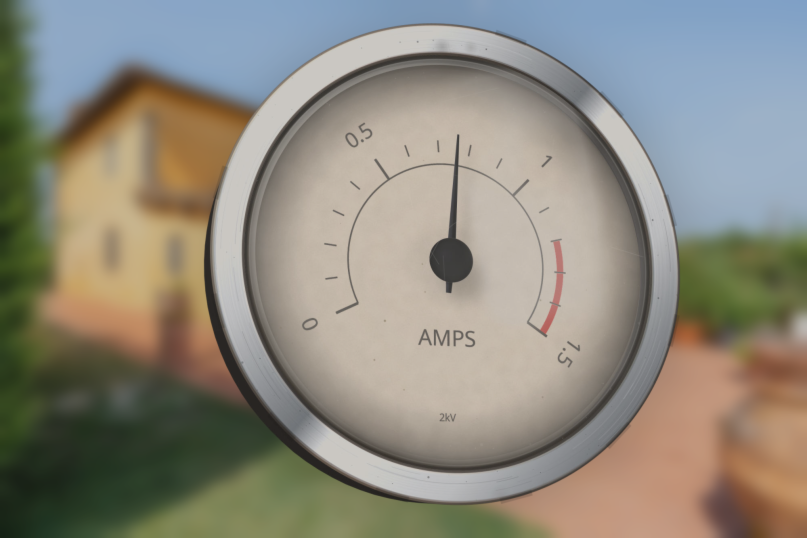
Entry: 0.75 A
